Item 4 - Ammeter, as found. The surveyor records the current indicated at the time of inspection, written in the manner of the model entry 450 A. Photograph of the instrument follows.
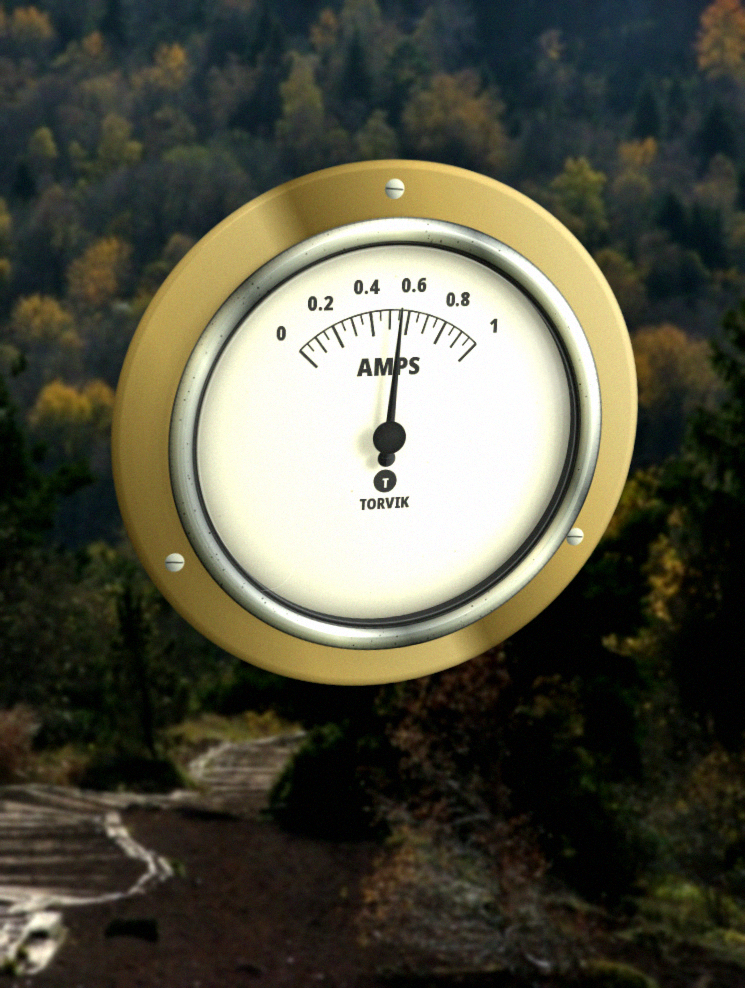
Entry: 0.55 A
